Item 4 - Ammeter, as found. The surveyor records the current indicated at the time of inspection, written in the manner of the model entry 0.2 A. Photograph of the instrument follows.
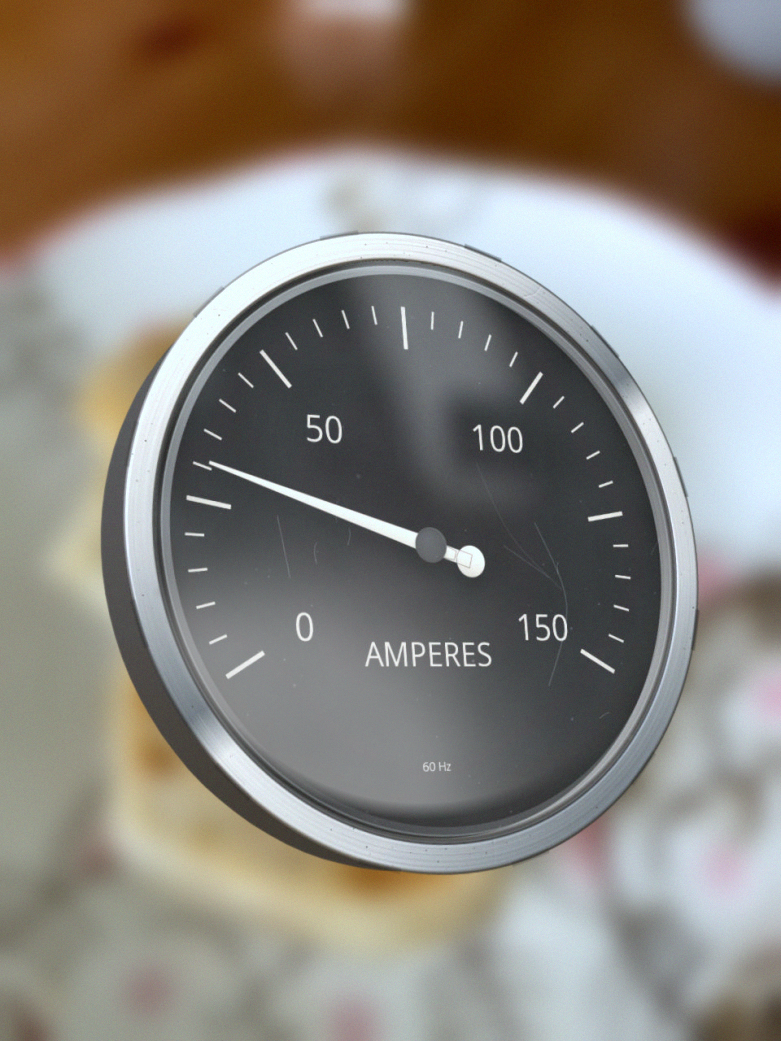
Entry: 30 A
